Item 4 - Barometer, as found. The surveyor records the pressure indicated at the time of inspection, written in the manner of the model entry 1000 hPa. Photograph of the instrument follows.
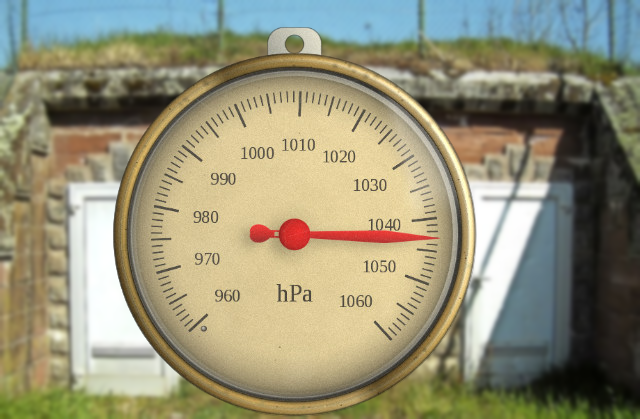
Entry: 1043 hPa
